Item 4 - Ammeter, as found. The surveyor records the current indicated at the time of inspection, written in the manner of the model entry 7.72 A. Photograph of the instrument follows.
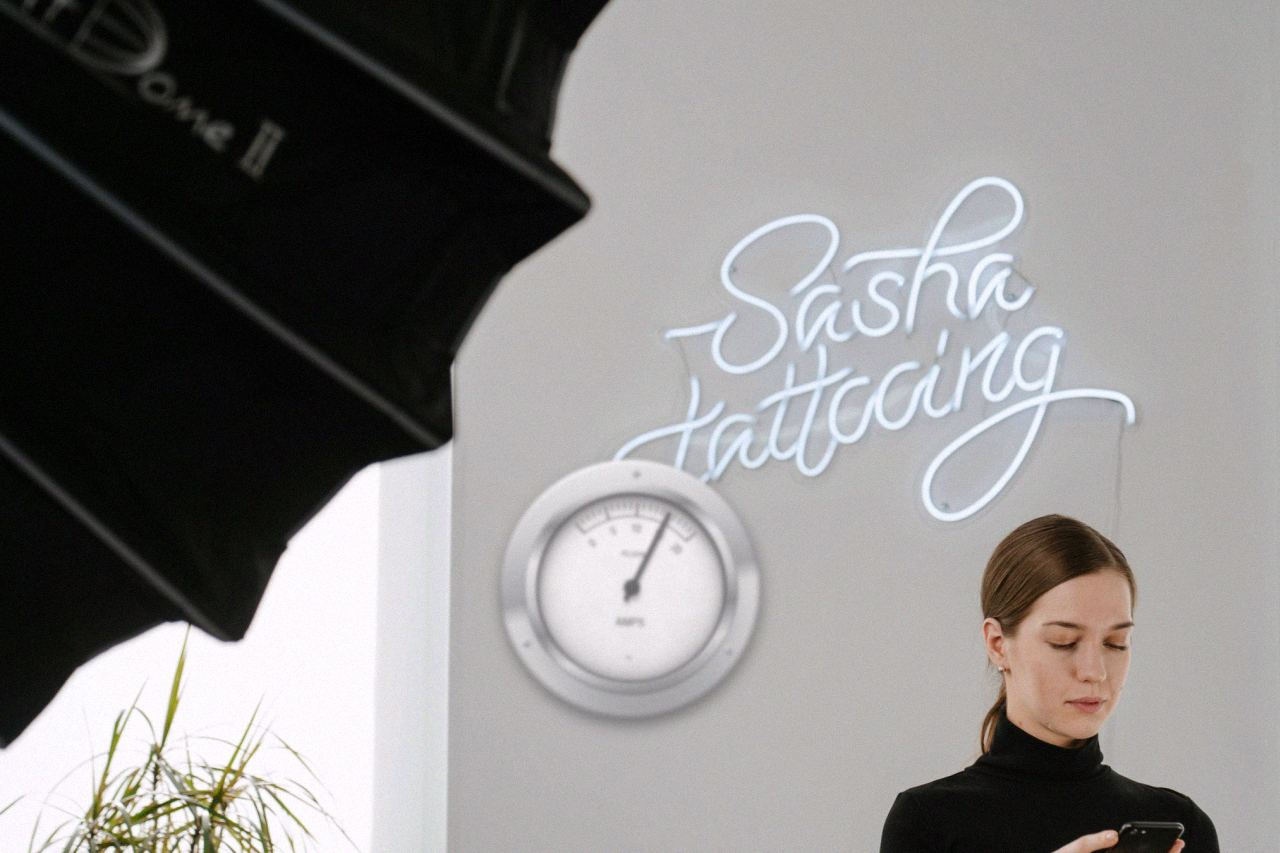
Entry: 15 A
